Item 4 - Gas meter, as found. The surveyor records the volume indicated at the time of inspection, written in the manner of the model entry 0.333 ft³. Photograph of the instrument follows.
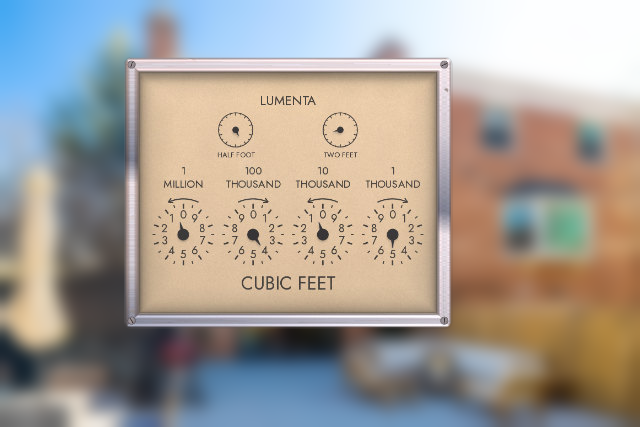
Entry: 40500 ft³
